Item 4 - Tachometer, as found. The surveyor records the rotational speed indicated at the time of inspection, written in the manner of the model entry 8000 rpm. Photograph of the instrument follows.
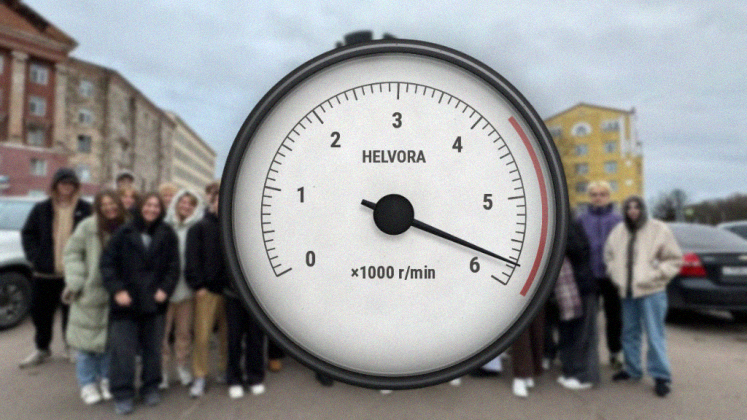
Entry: 5750 rpm
